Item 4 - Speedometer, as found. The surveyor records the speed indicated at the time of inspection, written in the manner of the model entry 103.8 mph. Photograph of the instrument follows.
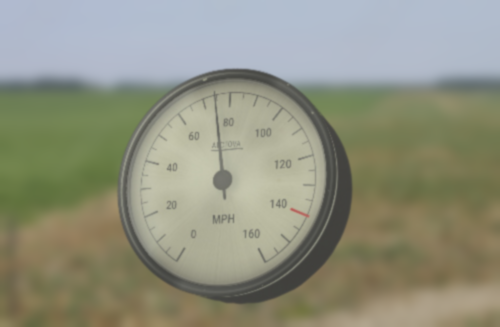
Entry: 75 mph
